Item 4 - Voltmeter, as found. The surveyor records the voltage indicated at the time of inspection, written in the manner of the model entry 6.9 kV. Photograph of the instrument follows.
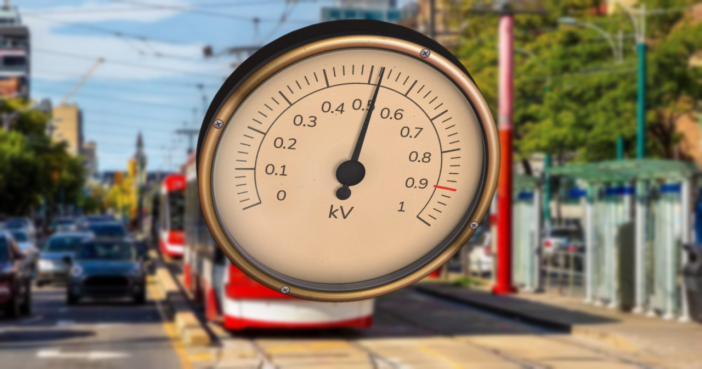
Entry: 0.52 kV
